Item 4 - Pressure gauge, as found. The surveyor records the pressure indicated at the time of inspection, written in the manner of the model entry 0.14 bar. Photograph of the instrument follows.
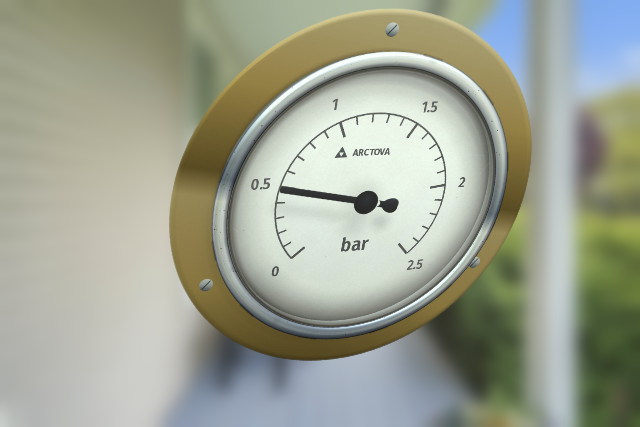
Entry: 0.5 bar
